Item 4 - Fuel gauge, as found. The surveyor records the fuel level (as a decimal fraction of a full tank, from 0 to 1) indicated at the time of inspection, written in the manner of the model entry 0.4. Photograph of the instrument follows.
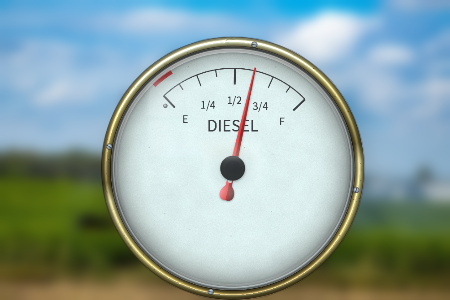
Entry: 0.625
